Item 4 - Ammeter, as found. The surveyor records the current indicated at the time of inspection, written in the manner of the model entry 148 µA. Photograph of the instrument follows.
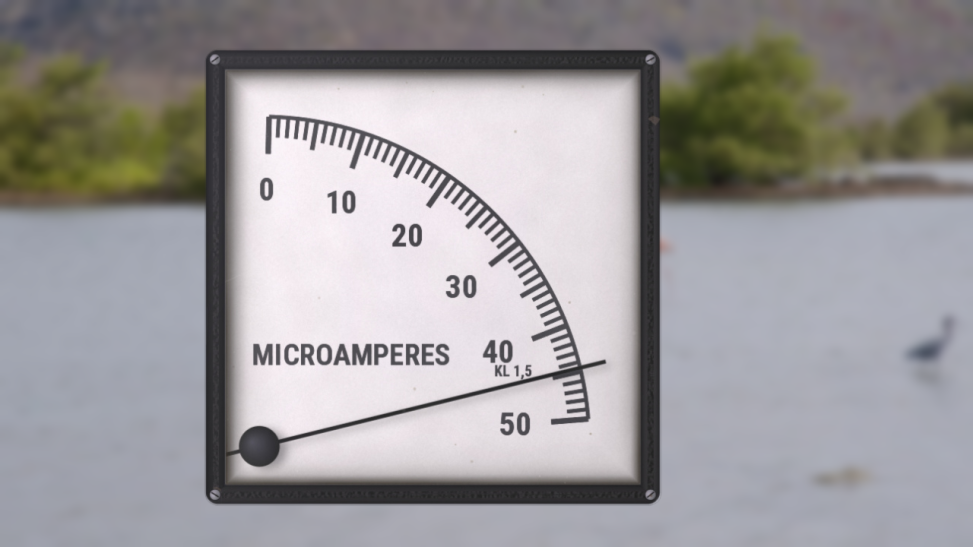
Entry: 44.5 µA
